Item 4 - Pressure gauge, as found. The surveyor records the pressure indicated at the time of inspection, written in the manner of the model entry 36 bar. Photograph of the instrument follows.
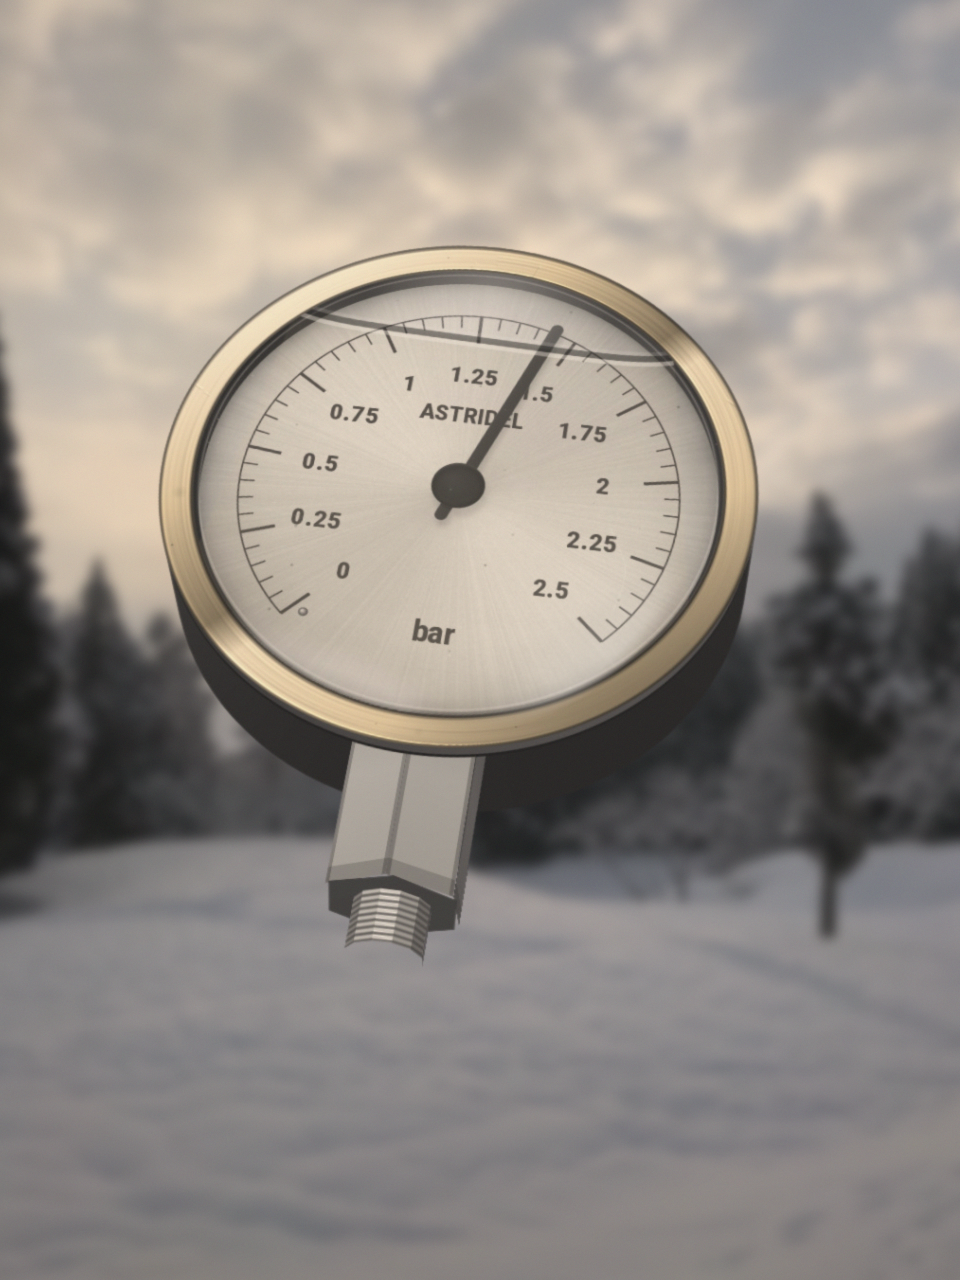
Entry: 1.45 bar
